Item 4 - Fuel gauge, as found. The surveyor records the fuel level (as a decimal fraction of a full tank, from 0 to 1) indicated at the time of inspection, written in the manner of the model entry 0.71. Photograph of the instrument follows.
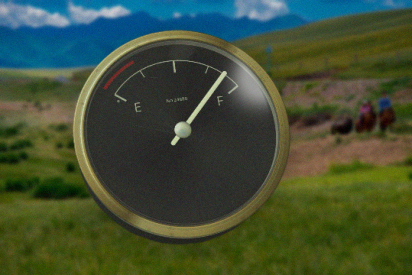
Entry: 0.875
